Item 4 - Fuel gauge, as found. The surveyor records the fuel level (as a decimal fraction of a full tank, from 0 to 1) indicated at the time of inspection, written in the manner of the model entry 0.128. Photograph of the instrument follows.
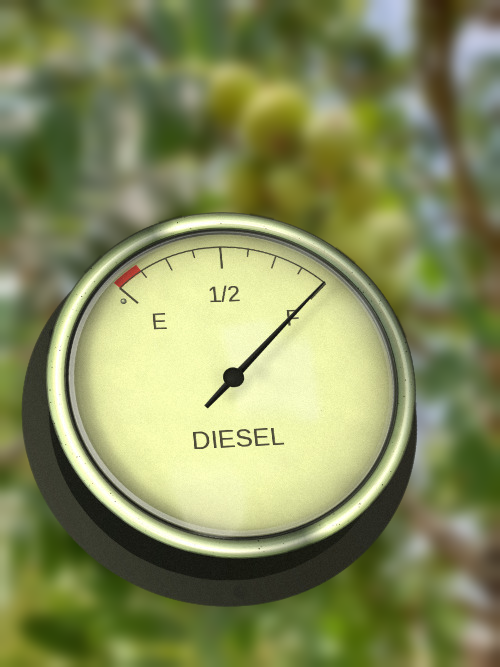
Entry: 1
